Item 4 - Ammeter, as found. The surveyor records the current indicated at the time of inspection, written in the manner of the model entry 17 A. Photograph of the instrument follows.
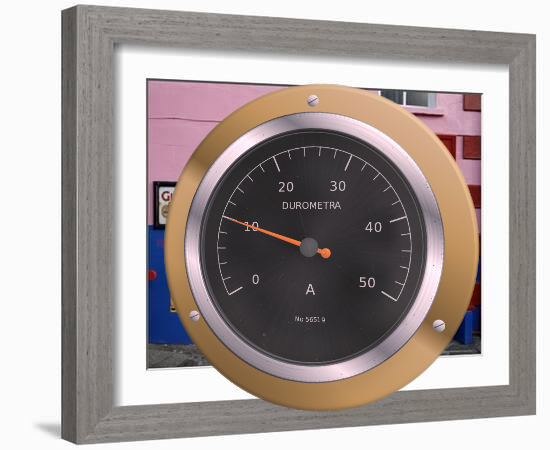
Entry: 10 A
